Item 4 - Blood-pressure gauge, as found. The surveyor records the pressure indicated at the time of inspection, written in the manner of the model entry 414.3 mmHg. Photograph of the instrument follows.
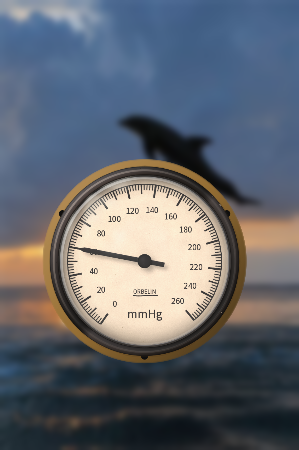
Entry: 60 mmHg
